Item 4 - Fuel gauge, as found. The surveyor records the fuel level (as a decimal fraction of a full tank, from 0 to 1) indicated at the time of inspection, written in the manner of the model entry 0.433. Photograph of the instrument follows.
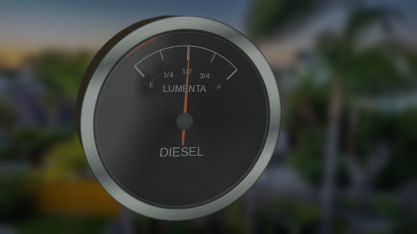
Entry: 0.5
